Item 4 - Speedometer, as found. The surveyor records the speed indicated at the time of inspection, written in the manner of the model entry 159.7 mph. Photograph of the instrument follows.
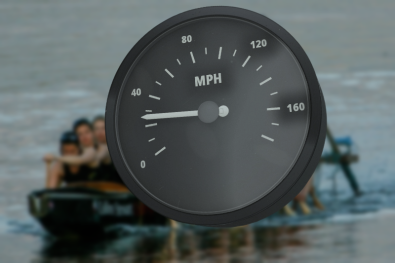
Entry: 25 mph
